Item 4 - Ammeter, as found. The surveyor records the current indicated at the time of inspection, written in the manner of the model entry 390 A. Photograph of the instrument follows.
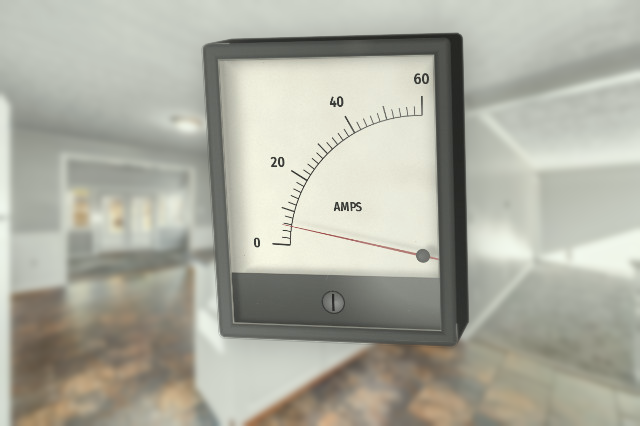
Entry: 6 A
